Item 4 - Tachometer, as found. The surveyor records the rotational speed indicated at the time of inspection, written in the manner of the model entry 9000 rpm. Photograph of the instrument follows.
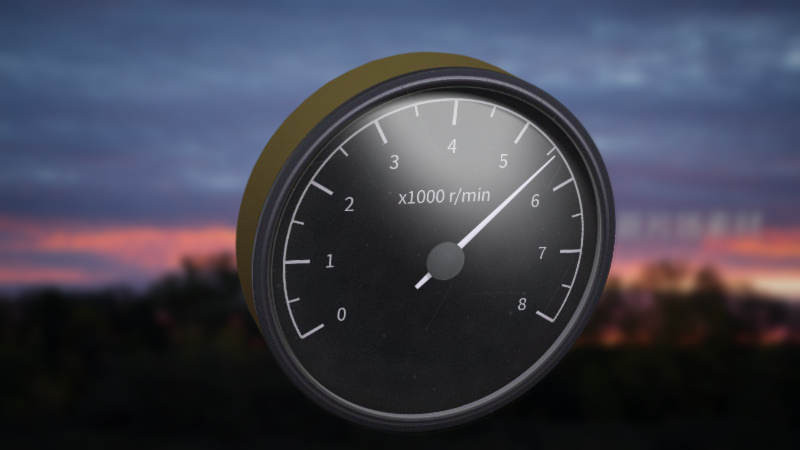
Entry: 5500 rpm
